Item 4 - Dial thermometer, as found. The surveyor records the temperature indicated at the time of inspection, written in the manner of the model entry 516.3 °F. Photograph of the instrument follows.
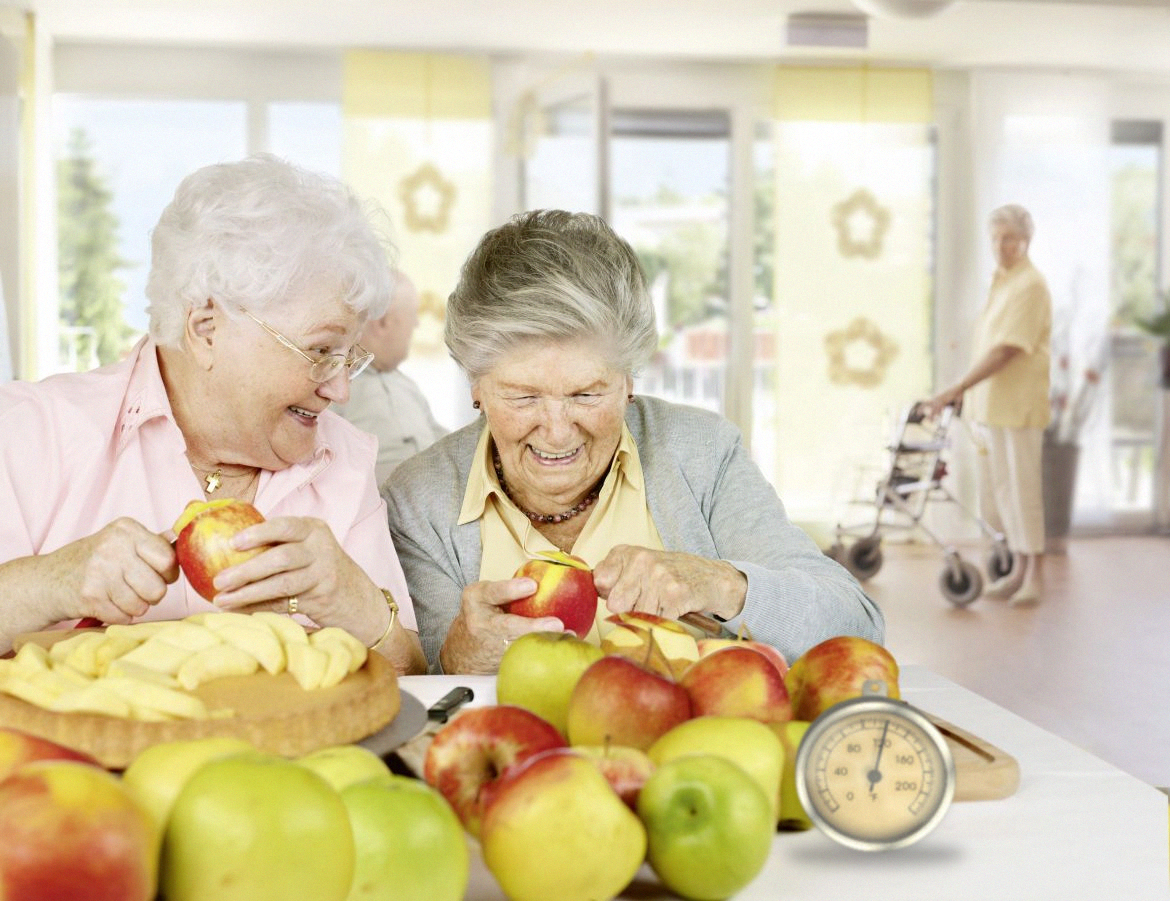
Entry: 120 °F
